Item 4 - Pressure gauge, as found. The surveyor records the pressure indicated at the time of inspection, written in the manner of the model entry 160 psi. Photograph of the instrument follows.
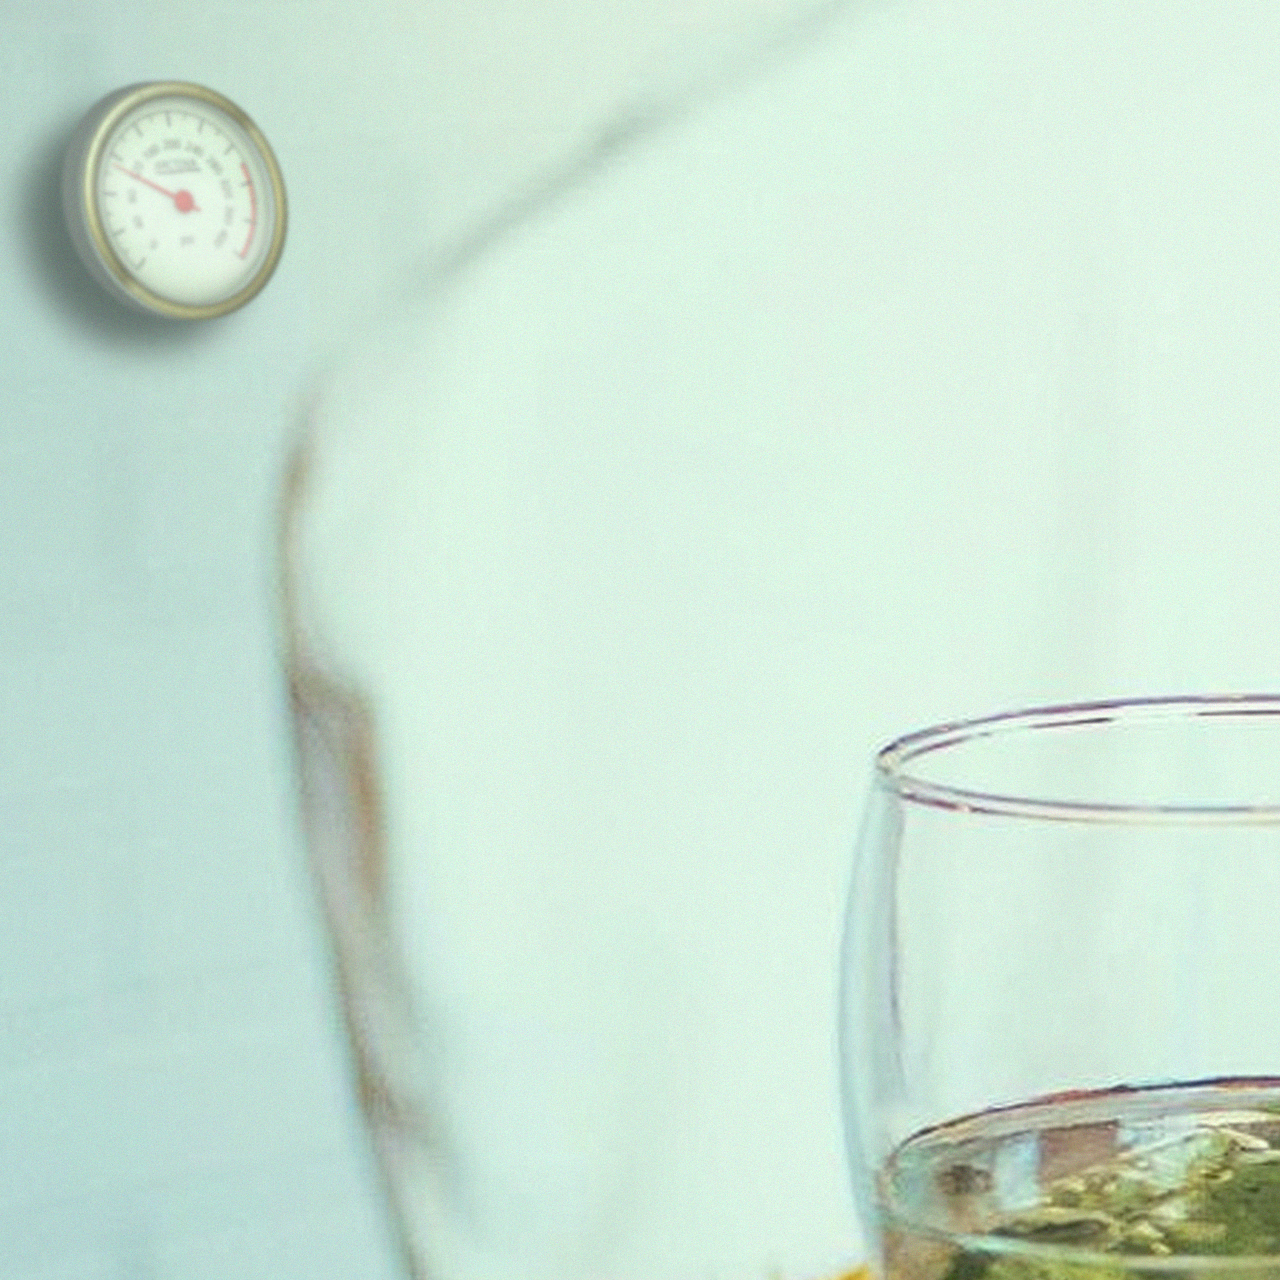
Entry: 110 psi
